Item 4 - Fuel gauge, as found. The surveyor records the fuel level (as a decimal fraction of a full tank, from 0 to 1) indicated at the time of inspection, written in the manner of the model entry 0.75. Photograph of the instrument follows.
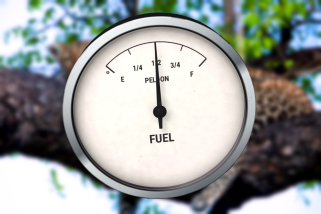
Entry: 0.5
